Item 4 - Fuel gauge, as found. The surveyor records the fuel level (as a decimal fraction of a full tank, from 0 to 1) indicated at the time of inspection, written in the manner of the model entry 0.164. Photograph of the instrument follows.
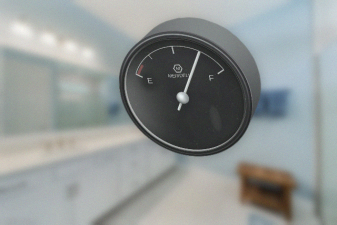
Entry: 0.75
